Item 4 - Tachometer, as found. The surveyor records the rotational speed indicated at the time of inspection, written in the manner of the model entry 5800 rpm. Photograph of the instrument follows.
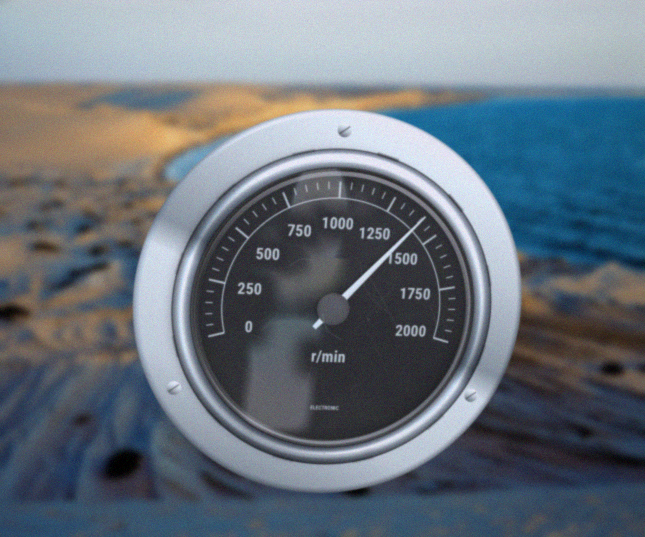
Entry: 1400 rpm
